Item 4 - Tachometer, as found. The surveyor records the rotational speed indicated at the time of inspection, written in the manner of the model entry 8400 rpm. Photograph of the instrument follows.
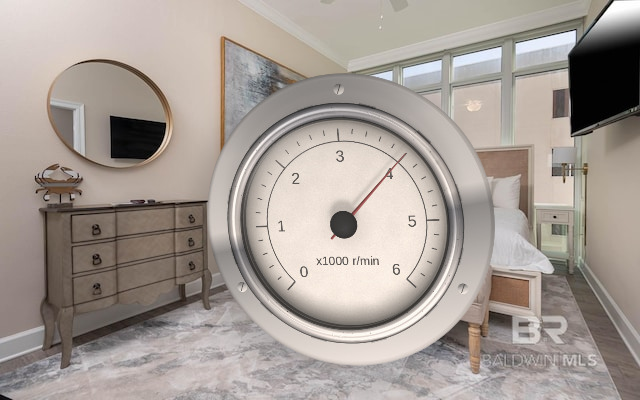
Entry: 4000 rpm
